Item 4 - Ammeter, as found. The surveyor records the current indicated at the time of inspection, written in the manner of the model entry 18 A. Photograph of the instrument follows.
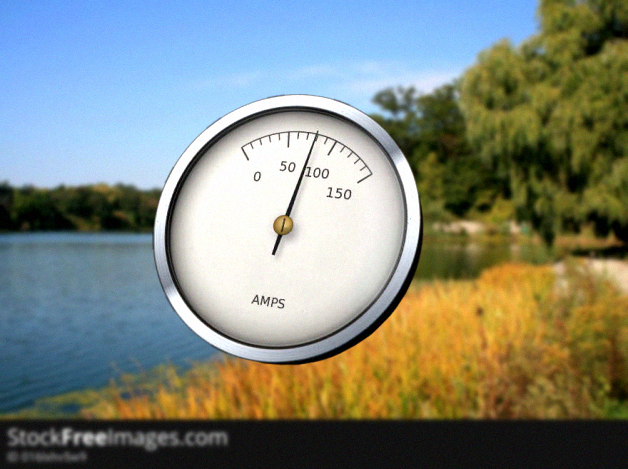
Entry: 80 A
